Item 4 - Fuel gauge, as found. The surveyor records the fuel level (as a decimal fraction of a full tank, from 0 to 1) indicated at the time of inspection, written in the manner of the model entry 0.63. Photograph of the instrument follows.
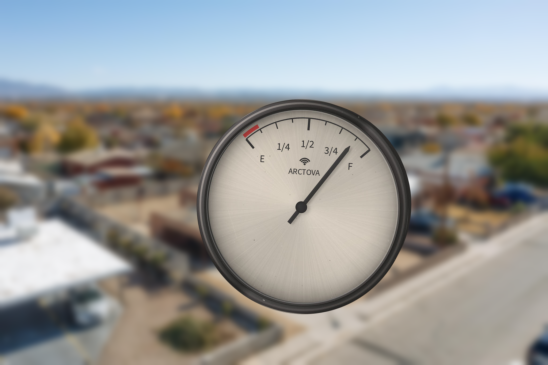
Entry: 0.875
